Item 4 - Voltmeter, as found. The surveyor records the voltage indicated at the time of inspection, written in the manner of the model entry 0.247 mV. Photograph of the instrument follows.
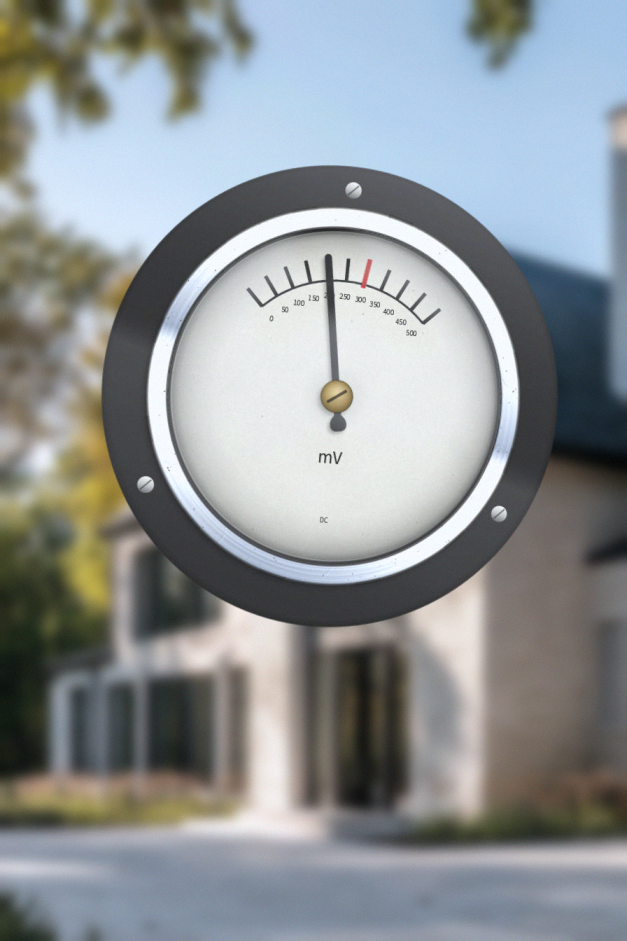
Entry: 200 mV
